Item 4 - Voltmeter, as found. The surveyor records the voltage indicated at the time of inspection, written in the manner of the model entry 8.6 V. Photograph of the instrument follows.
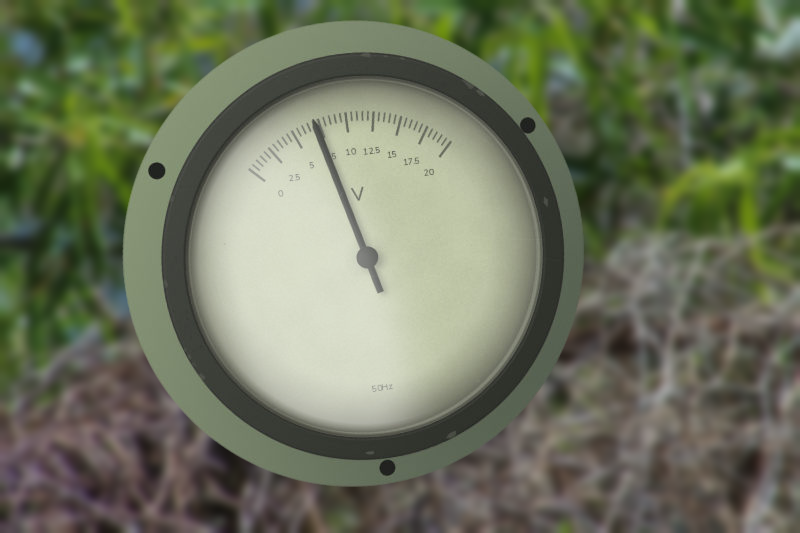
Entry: 7 V
